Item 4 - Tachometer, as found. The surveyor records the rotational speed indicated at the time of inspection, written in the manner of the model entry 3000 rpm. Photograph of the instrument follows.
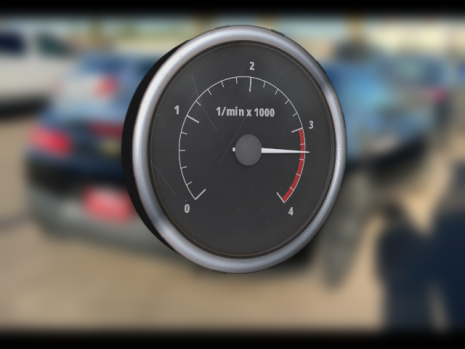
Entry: 3300 rpm
